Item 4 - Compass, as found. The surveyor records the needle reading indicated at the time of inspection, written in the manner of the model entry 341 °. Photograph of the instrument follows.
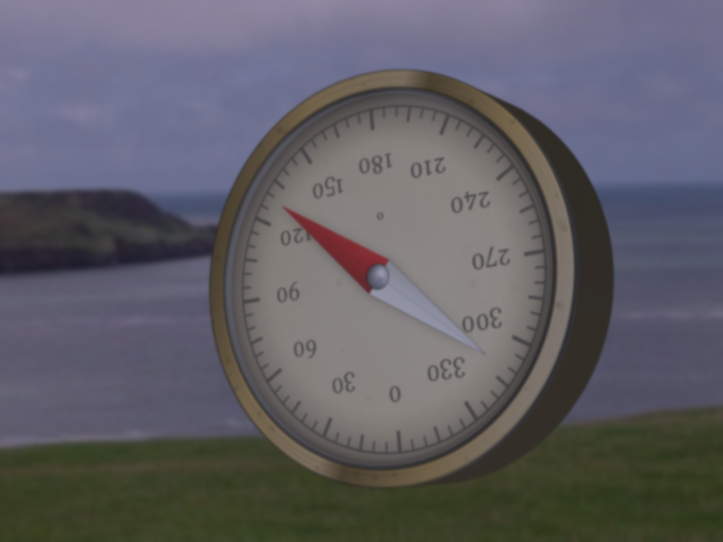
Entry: 130 °
